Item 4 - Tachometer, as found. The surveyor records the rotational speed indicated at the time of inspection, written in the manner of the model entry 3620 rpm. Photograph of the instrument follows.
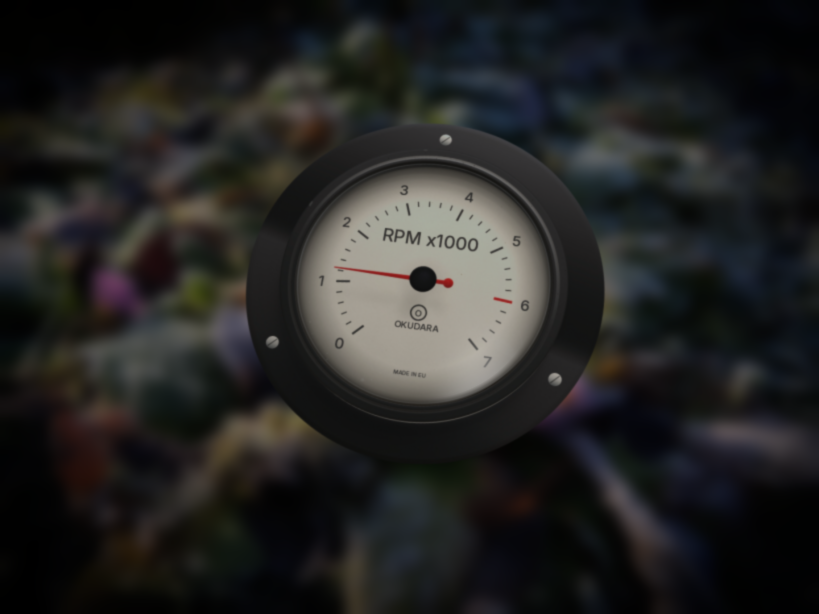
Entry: 1200 rpm
